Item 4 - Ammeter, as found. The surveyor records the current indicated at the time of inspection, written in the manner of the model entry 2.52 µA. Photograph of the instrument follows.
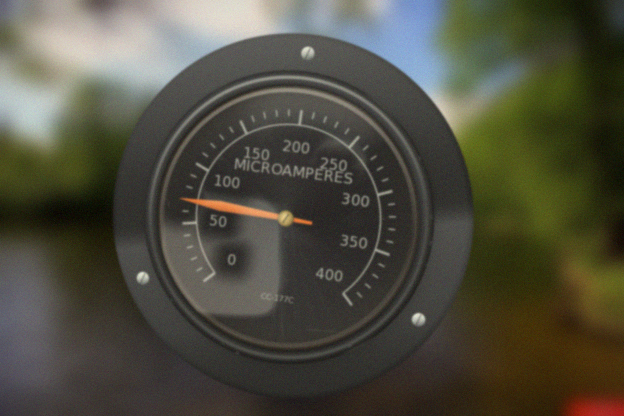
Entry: 70 µA
